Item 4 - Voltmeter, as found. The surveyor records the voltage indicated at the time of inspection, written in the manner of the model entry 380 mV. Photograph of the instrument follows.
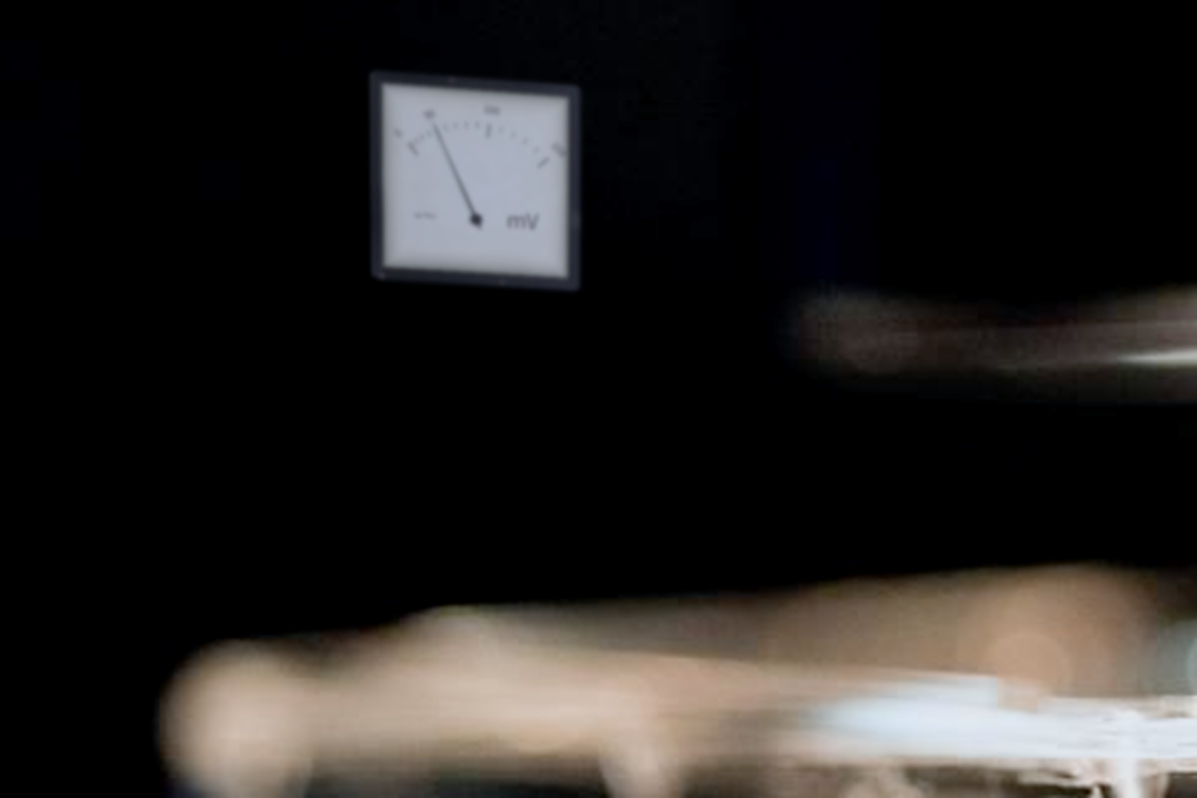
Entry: 50 mV
